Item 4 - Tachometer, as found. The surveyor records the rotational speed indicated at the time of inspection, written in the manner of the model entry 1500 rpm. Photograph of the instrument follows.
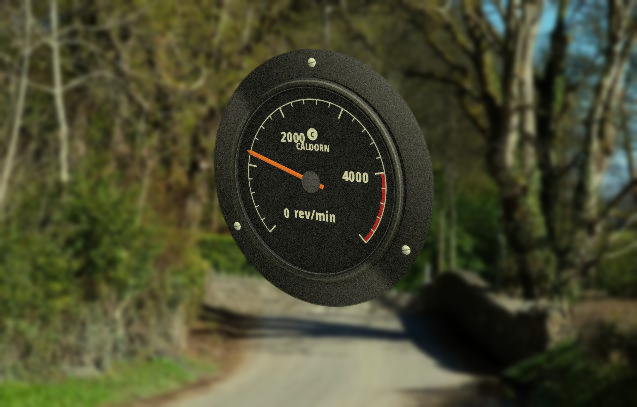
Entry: 1200 rpm
